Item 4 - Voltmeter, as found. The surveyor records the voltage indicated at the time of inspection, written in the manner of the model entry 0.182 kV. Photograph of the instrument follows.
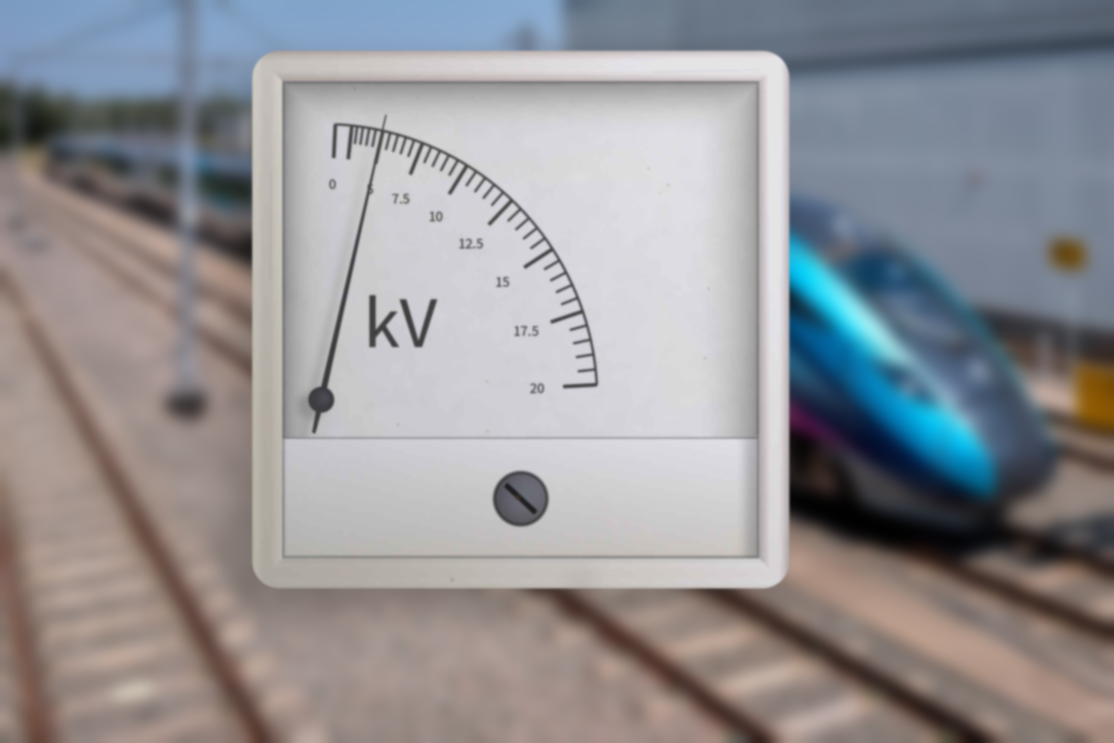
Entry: 5 kV
